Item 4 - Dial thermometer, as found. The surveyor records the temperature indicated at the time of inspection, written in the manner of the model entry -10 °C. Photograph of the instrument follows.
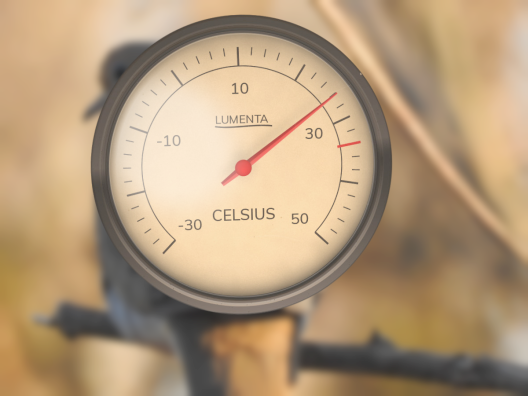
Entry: 26 °C
